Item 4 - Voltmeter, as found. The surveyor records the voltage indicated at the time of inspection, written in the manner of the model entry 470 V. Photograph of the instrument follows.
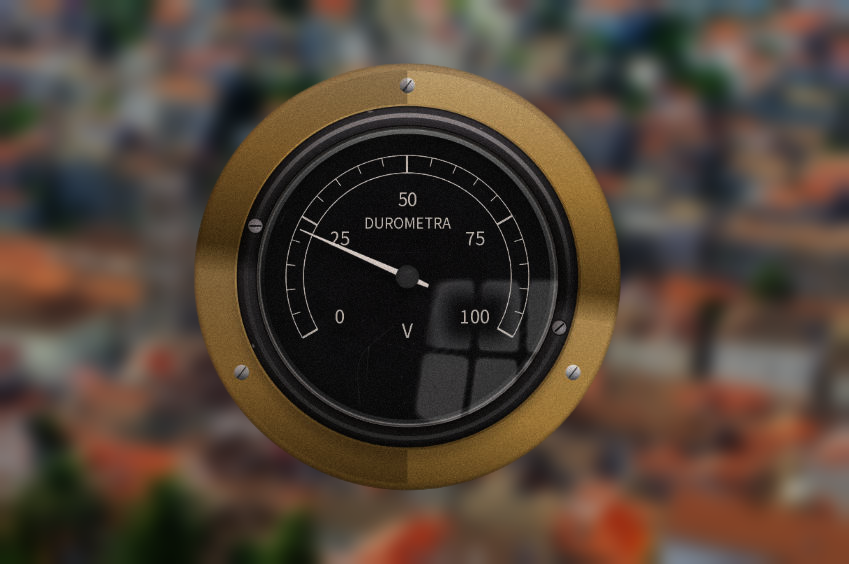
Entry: 22.5 V
